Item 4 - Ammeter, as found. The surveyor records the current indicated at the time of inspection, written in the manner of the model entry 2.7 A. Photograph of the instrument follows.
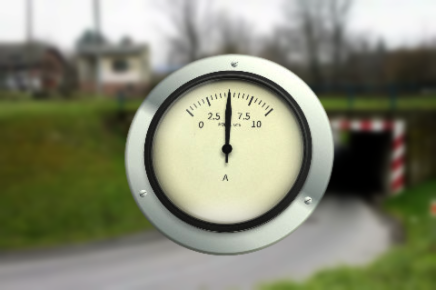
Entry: 5 A
